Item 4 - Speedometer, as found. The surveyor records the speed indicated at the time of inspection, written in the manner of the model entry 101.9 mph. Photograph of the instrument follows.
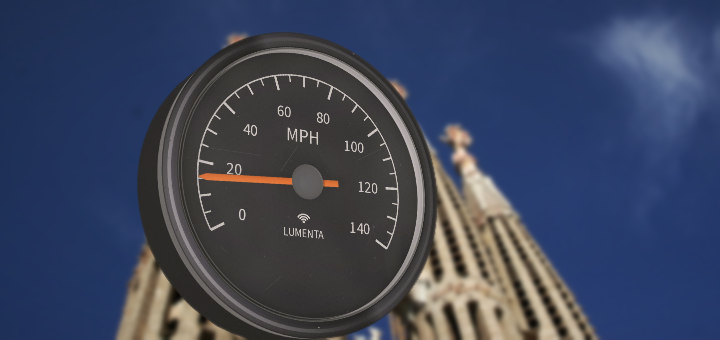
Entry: 15 mph
